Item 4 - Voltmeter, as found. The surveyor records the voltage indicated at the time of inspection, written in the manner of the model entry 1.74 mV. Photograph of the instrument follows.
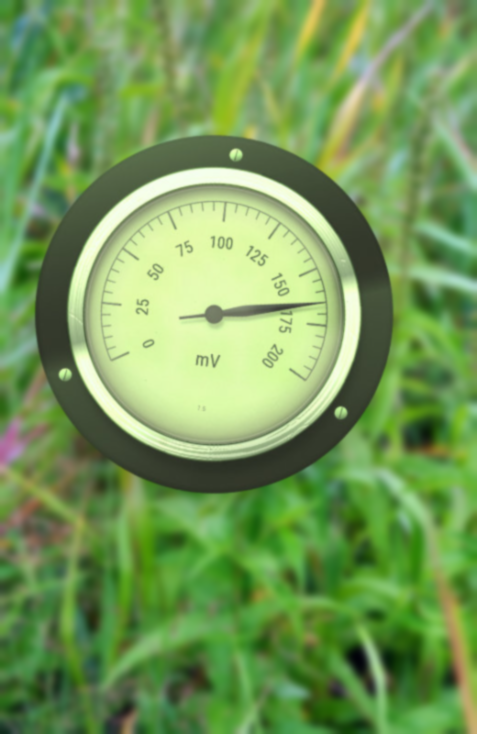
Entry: 165 mV
